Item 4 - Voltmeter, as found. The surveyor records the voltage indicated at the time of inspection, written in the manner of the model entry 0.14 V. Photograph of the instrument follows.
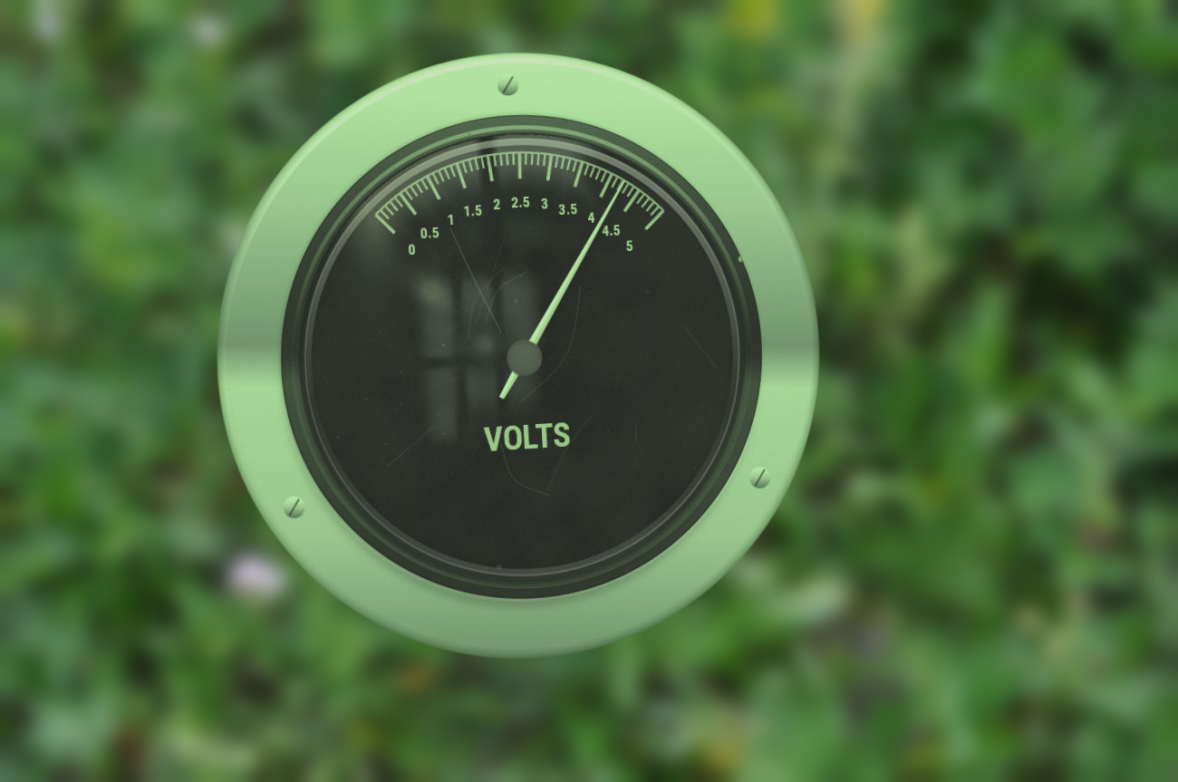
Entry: 4.2 V
